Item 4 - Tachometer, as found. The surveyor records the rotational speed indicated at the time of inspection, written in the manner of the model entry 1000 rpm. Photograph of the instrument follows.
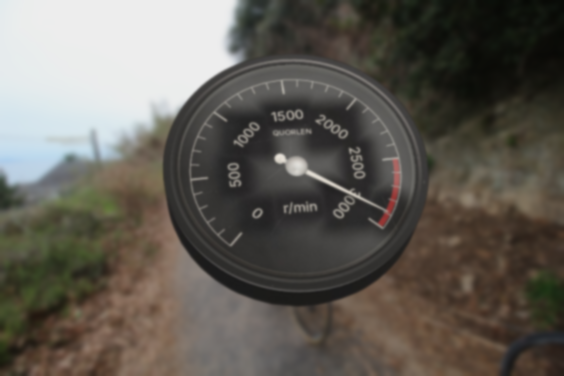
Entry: 2900 rpm
